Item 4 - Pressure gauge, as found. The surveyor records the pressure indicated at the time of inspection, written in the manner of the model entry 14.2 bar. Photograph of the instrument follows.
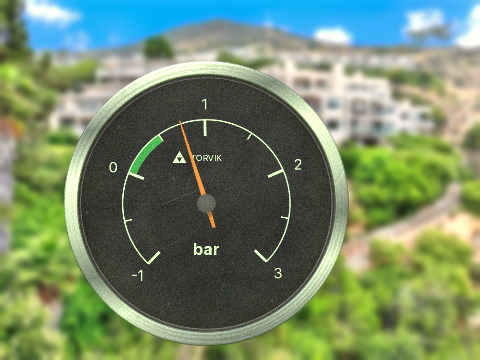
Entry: 0.75 bar
